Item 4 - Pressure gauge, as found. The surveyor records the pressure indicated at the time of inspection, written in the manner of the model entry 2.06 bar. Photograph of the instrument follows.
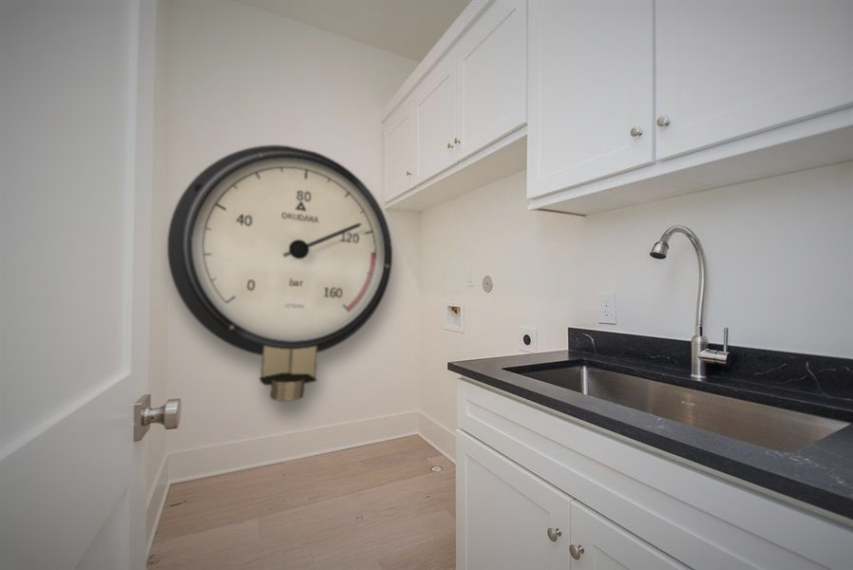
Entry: 115 bar
